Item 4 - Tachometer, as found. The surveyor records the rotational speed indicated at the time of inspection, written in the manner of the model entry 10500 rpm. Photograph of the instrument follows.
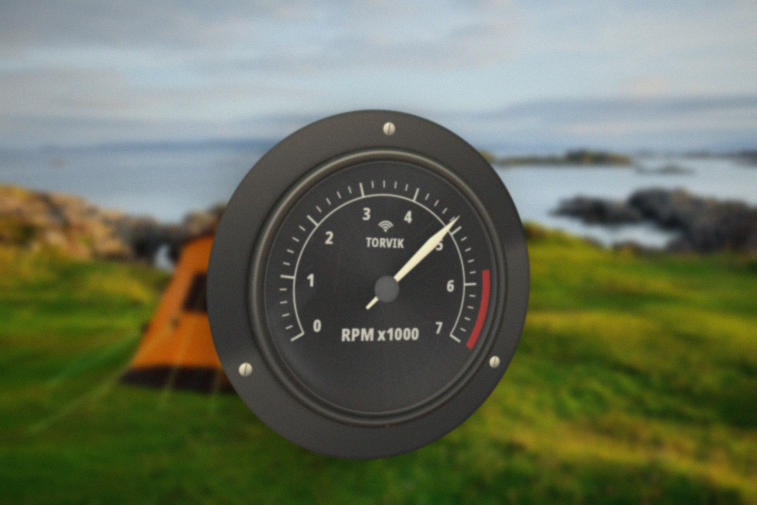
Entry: 4800 rpm
